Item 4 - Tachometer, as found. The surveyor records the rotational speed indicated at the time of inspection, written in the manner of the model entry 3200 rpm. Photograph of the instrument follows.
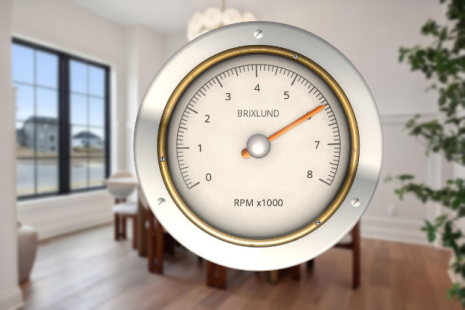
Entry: 6000 rpm
